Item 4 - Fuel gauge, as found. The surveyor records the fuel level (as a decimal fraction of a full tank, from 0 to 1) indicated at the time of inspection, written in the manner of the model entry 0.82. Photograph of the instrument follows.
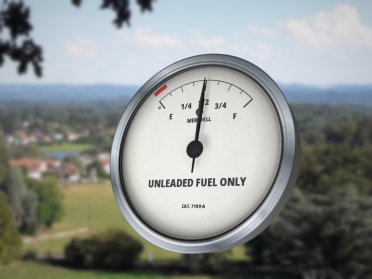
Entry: 0.5
